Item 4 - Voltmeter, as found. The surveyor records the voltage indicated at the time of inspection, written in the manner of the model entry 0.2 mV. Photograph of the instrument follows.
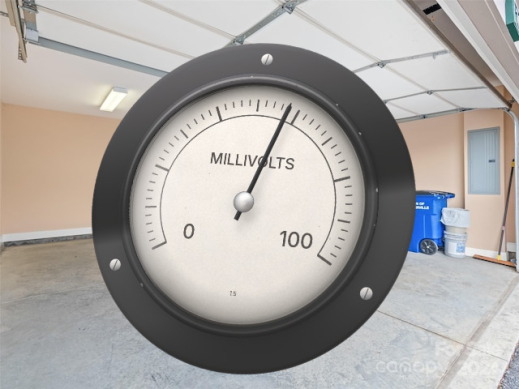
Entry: 58 mV
